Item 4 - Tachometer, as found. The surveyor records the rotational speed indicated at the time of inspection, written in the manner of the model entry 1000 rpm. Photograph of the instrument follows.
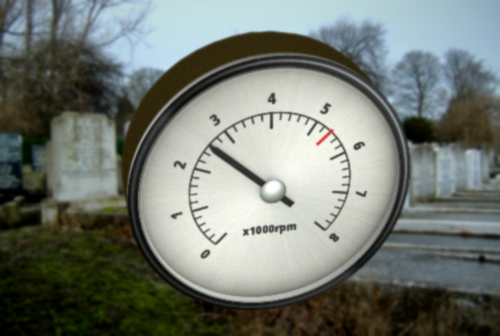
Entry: 2600 rpm
